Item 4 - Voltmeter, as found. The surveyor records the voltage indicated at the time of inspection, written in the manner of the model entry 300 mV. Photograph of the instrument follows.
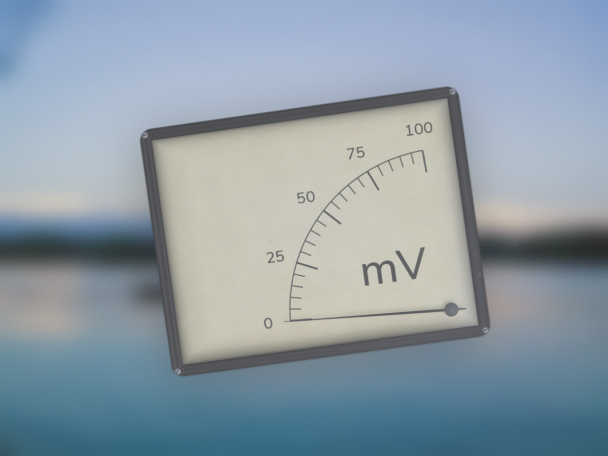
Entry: 0 mV
